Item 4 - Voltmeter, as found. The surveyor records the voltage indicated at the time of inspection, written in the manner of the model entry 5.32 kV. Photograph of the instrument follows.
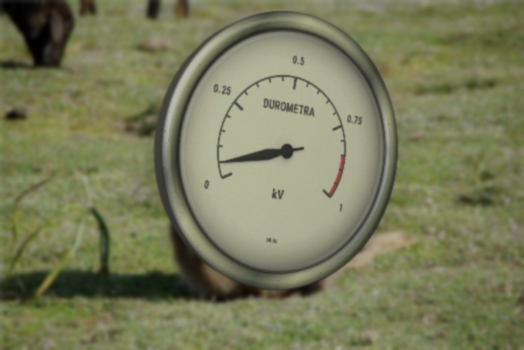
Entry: 0.05 kV
